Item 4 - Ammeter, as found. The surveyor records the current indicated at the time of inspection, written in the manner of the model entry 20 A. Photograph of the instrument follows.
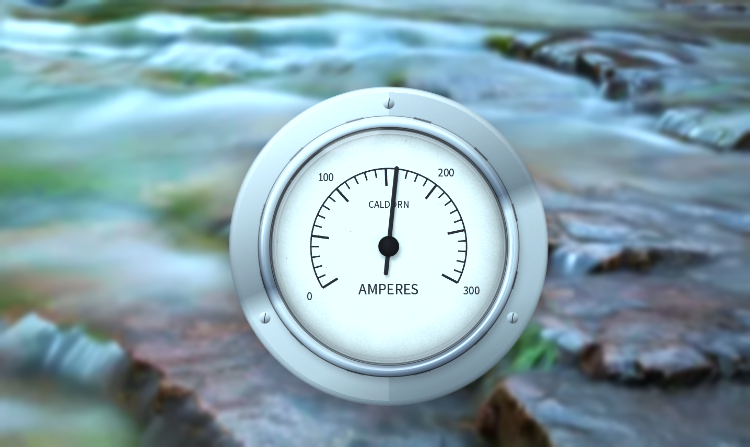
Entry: 160 A
